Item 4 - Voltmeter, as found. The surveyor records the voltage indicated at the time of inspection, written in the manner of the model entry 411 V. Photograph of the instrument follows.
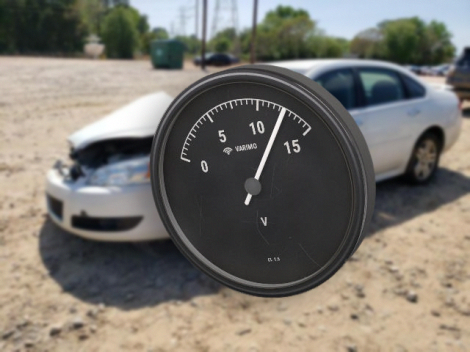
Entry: 12.5 V
